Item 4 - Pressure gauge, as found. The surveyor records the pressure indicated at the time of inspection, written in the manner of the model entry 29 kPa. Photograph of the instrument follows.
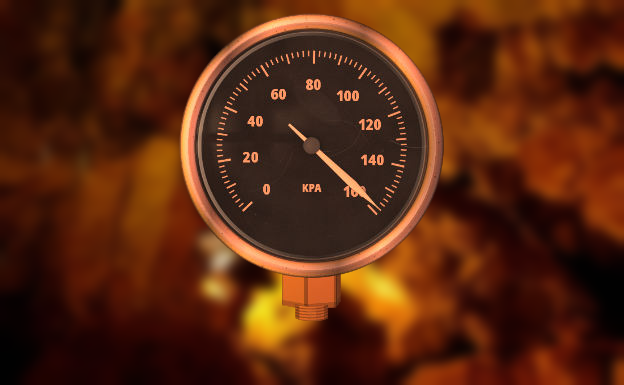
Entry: 158 kPa
